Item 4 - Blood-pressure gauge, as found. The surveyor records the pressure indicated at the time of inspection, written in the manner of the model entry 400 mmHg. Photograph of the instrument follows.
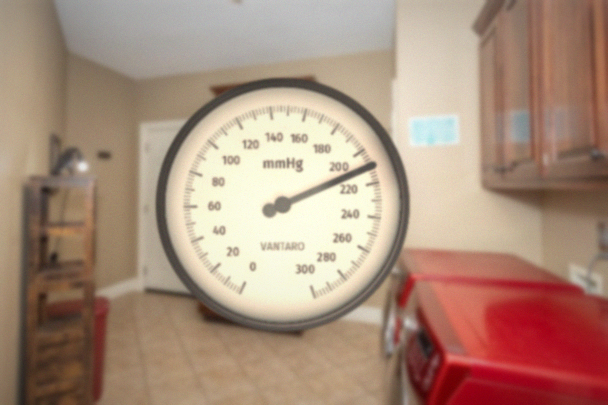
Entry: 210 mmHg
